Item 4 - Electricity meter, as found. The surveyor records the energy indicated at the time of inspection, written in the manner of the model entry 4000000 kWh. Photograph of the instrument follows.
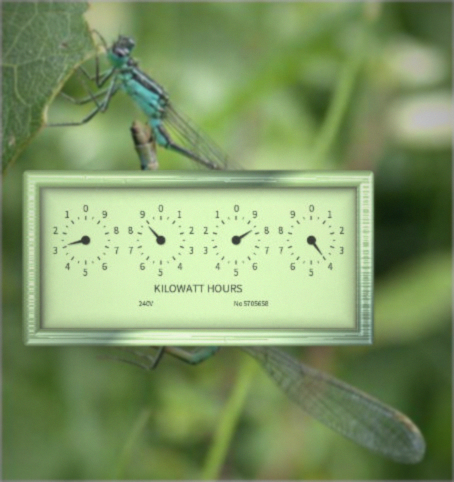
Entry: 2884 kWh
